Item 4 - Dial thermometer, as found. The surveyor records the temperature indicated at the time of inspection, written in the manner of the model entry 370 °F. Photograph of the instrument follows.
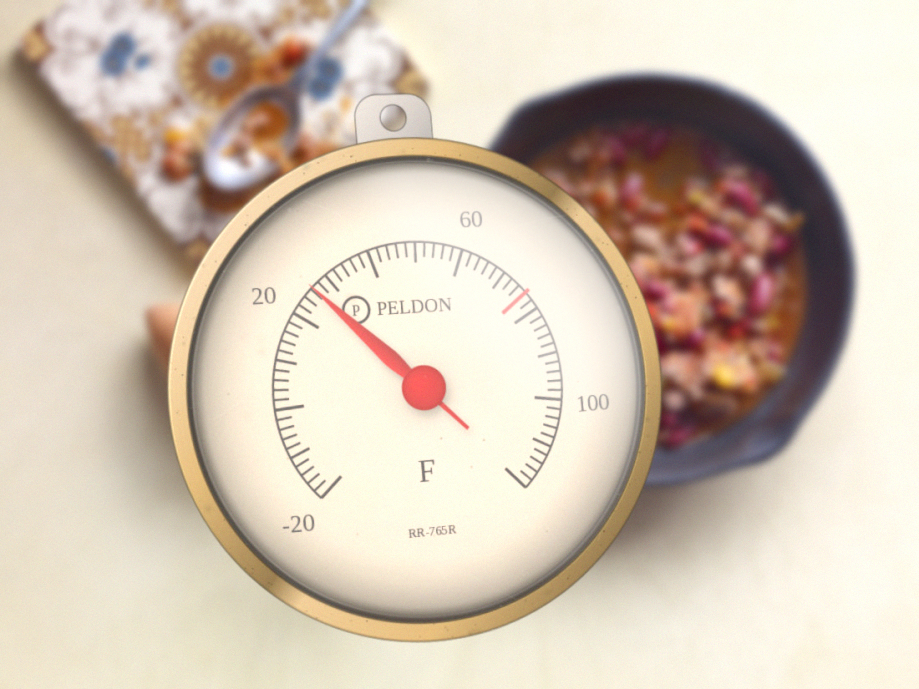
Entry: 26 °F
